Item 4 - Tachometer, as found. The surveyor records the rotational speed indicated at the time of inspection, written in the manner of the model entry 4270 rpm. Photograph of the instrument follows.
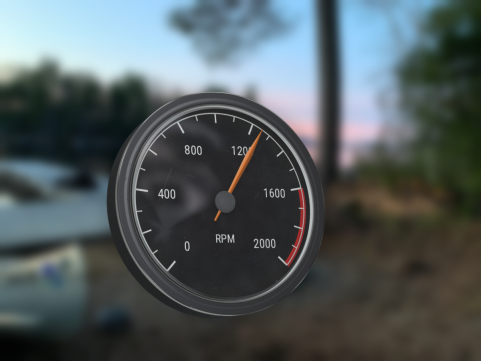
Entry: 1250 rpm
